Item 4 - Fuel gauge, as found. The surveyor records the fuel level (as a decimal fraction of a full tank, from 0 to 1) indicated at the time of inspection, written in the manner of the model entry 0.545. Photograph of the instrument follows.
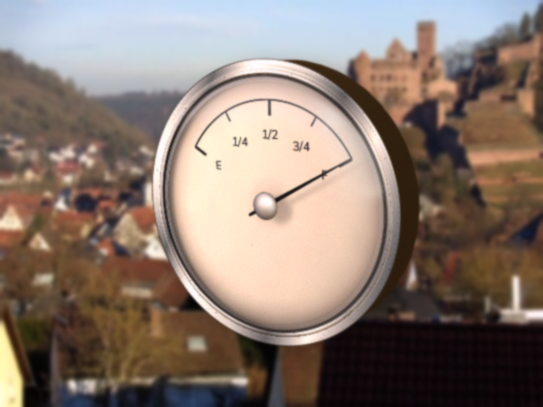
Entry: 1
